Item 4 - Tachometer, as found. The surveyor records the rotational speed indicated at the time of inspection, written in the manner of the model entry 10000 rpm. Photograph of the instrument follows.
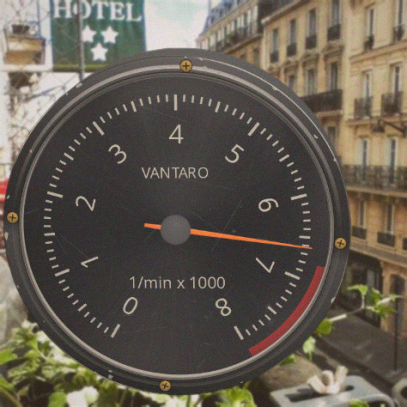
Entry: 6600 rpm
